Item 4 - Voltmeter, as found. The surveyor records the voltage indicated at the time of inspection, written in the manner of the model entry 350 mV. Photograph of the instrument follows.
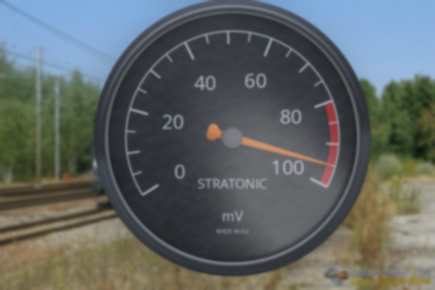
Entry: 95 mV
